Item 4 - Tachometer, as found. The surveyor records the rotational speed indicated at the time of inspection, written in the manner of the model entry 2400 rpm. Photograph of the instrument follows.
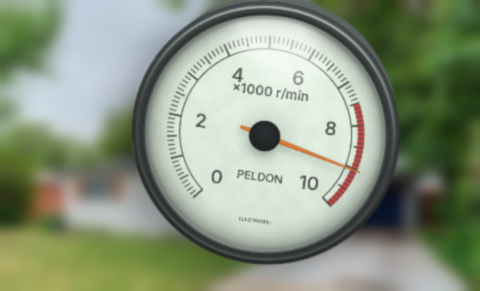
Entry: 9000 rpm
